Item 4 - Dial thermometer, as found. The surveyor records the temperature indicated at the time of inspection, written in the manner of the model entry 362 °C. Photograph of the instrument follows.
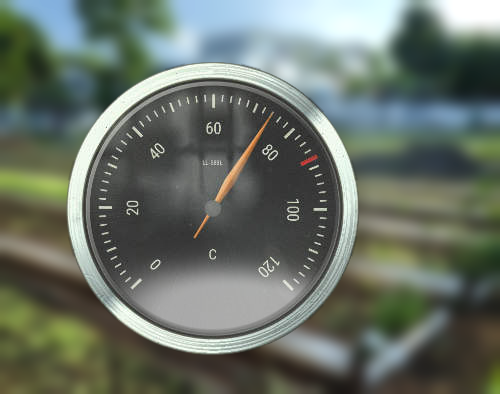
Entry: 74 °C
